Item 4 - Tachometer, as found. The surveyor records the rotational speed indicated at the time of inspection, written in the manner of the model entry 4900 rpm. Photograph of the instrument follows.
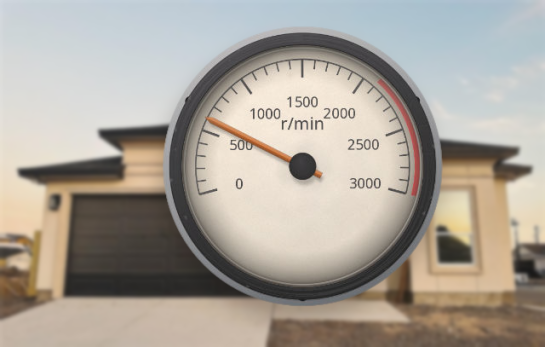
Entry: 600 rpm
